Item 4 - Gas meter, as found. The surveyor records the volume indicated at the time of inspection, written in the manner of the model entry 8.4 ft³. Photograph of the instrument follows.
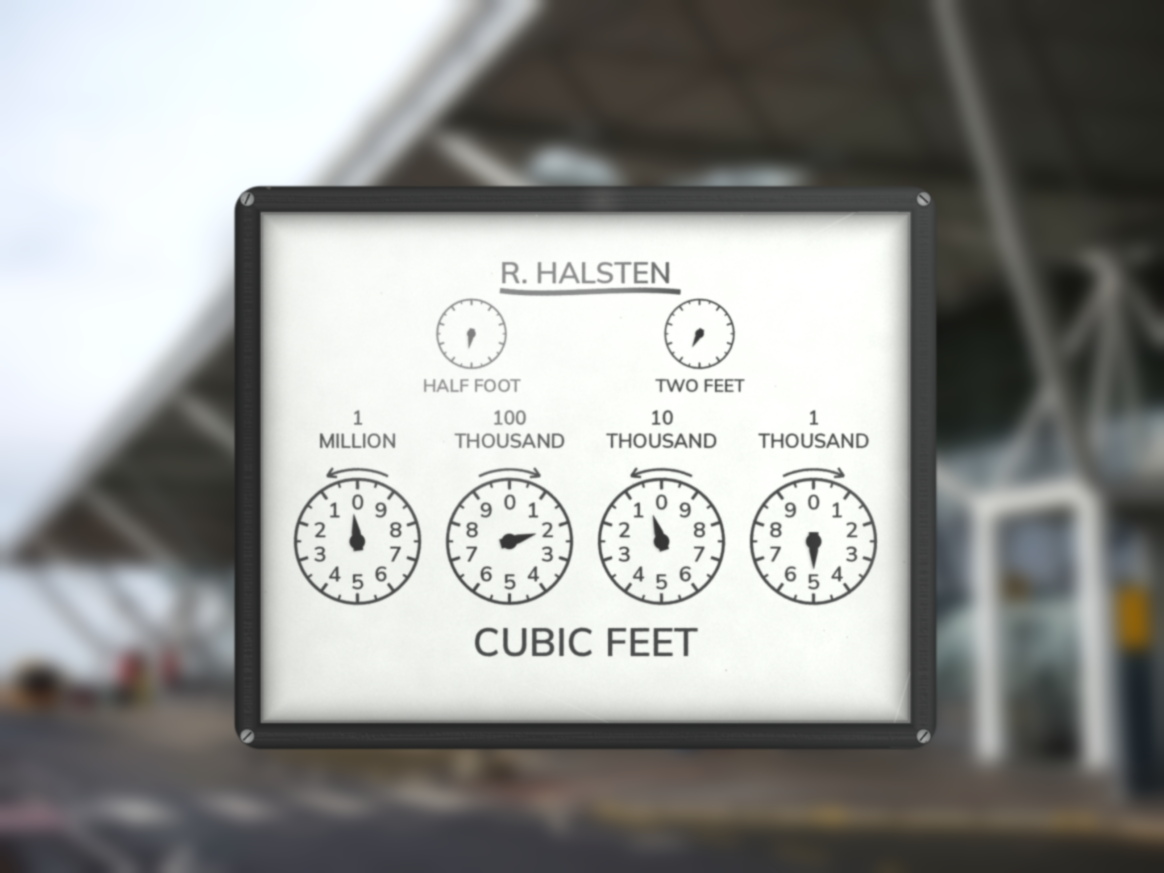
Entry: 20500 ft³
